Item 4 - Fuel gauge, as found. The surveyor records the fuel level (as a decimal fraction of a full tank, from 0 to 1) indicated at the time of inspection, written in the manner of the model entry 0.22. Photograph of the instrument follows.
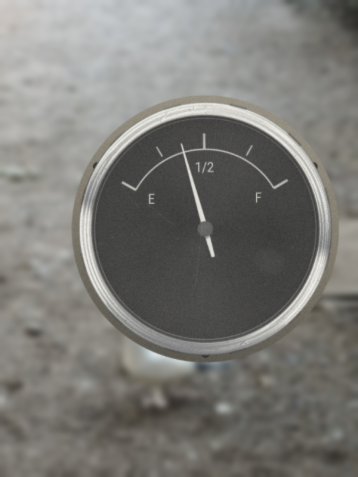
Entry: 0.375
